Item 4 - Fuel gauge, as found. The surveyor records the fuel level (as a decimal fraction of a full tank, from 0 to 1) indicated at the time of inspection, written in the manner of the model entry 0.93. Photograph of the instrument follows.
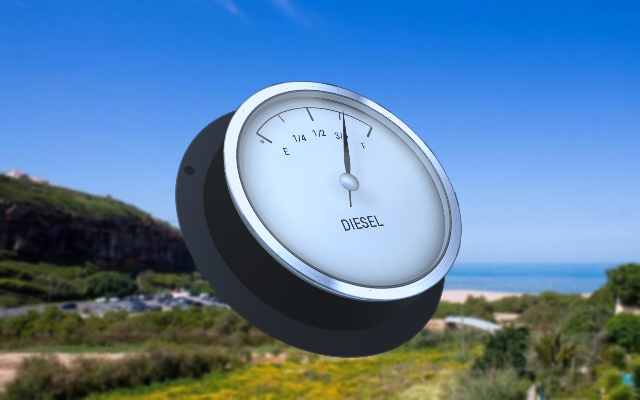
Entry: 0.75
